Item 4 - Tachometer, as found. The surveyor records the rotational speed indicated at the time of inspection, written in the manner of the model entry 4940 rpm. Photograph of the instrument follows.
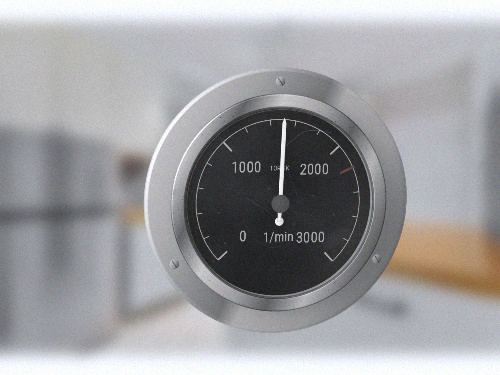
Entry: 1500 rpm
